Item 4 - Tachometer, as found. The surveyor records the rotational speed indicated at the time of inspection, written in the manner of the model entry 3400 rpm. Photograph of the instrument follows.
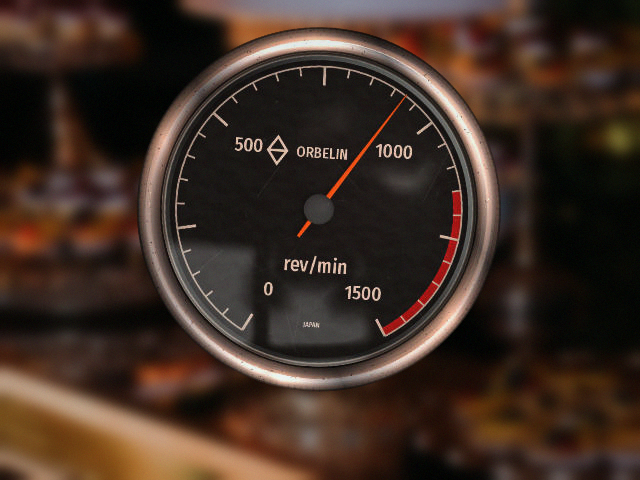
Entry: 925 rpm
